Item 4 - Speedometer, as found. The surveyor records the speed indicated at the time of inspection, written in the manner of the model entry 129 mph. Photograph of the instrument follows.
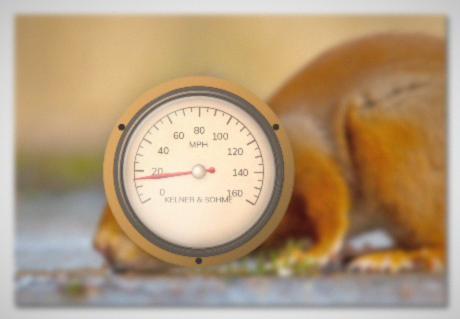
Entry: 15 mph
